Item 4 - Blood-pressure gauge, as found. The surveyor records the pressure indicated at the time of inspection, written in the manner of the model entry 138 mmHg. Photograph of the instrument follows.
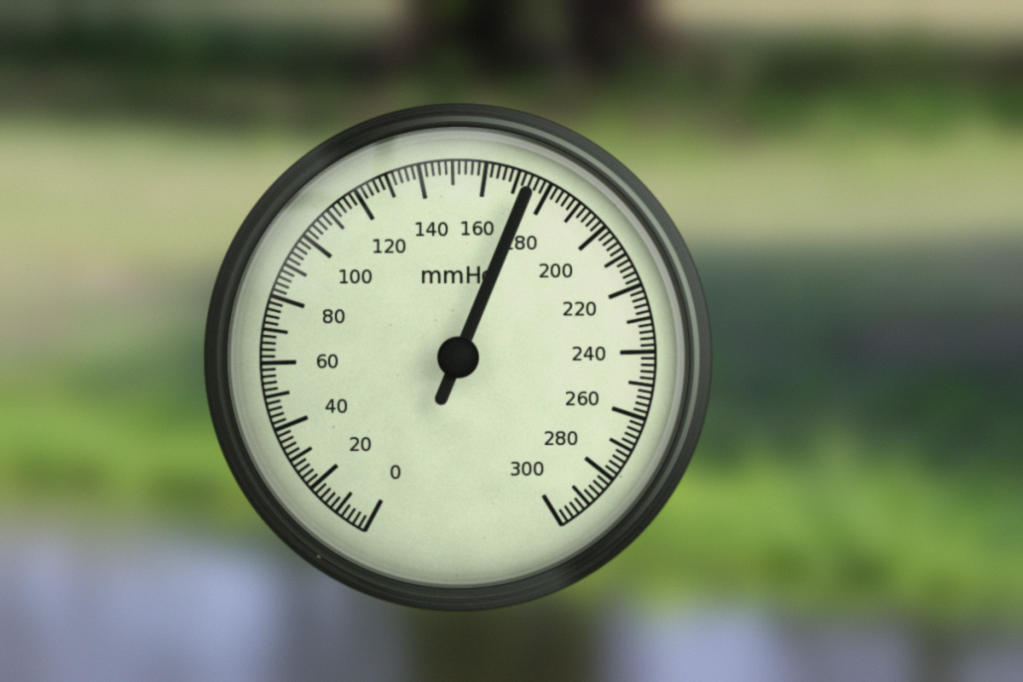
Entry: 174 mmHg
